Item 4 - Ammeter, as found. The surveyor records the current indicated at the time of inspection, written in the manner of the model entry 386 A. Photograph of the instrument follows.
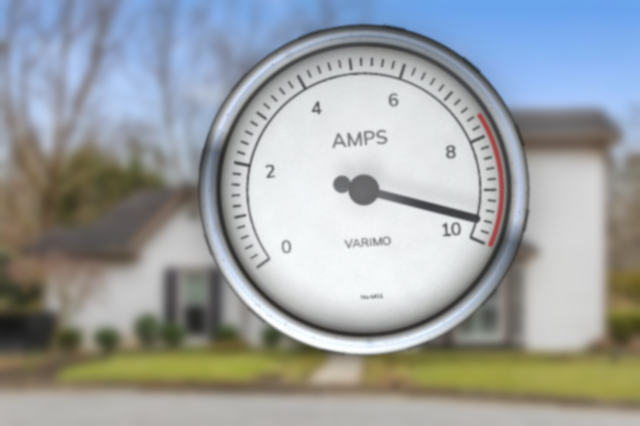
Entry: 9.6 A
